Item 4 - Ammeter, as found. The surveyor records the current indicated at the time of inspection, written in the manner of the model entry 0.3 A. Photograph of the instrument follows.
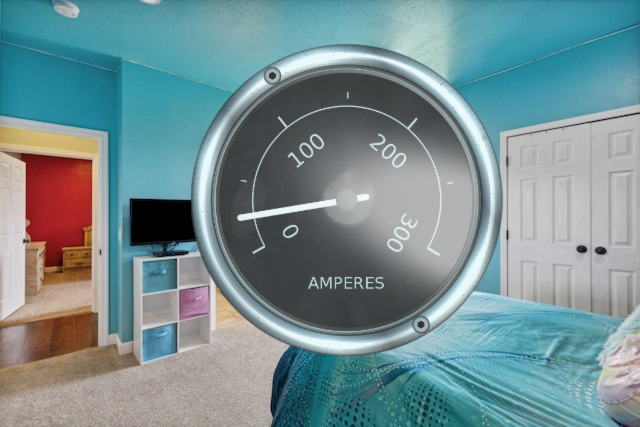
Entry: 25 A
